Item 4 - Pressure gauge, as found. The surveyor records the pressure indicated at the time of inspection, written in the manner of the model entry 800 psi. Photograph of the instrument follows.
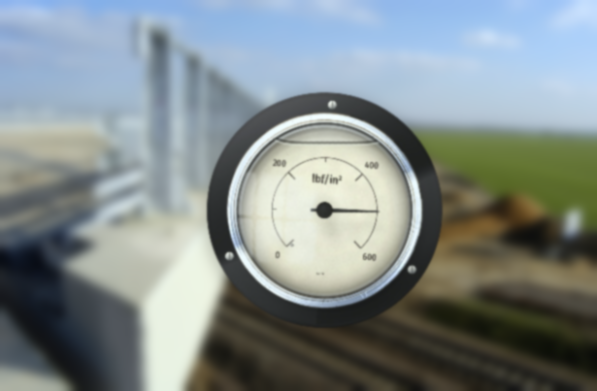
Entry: 500 psi
